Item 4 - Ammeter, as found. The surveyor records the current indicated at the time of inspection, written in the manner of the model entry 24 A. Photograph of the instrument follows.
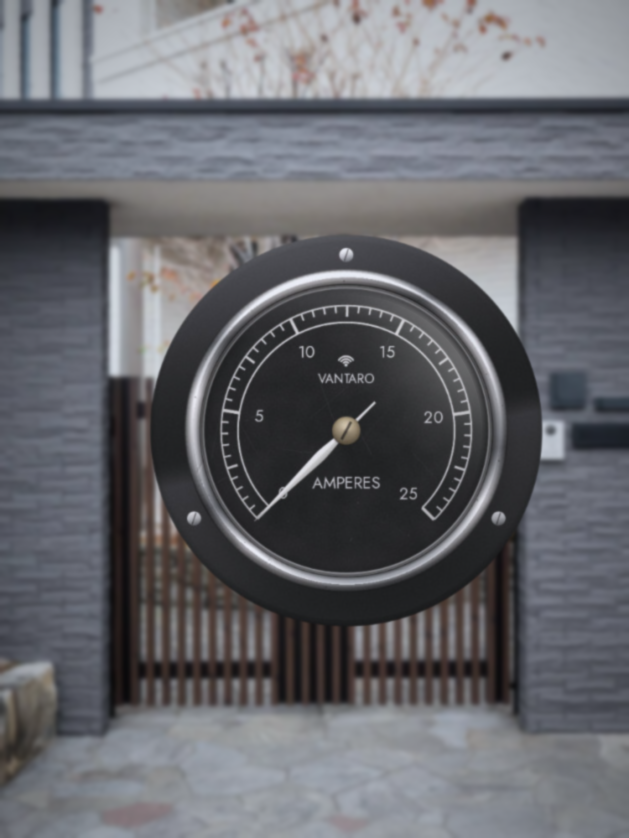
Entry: 0 A
